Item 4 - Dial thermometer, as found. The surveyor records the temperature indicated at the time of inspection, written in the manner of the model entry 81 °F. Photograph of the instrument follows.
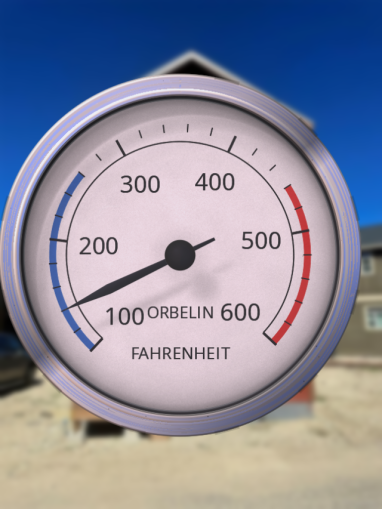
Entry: 140 °F
